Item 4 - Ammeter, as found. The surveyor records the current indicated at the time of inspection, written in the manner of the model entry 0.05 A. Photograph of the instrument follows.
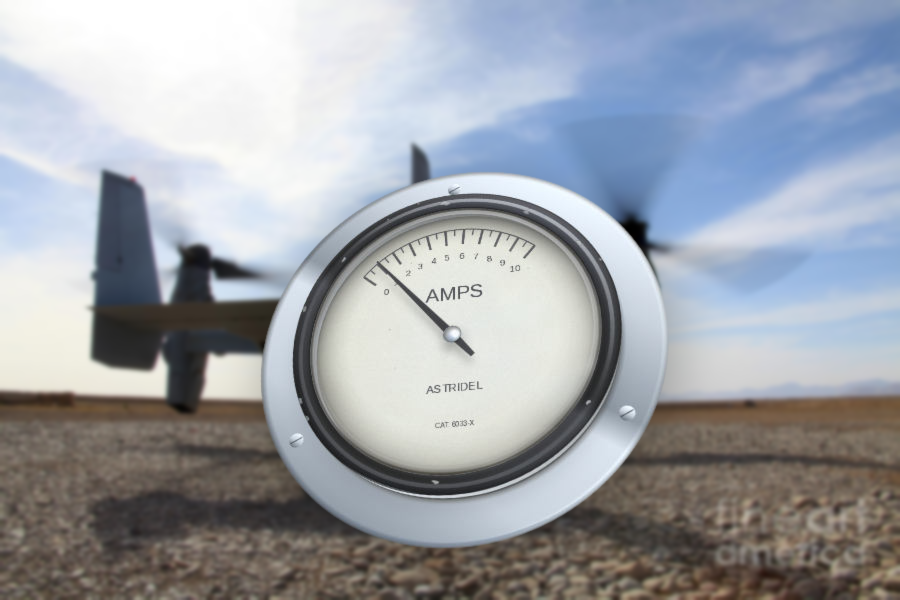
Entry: 1 A
